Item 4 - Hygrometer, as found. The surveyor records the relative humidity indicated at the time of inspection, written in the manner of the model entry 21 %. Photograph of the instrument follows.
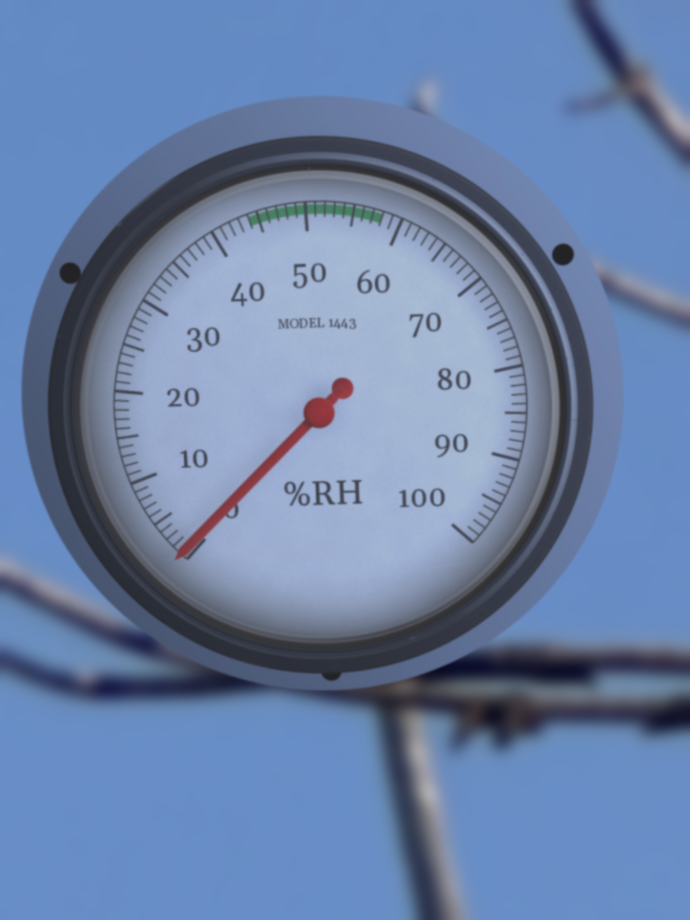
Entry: 1 %
